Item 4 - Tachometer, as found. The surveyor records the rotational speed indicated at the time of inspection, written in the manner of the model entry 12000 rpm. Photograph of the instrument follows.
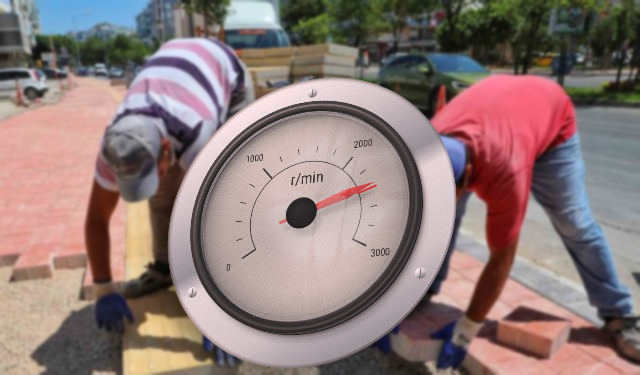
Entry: 2400 rpm
